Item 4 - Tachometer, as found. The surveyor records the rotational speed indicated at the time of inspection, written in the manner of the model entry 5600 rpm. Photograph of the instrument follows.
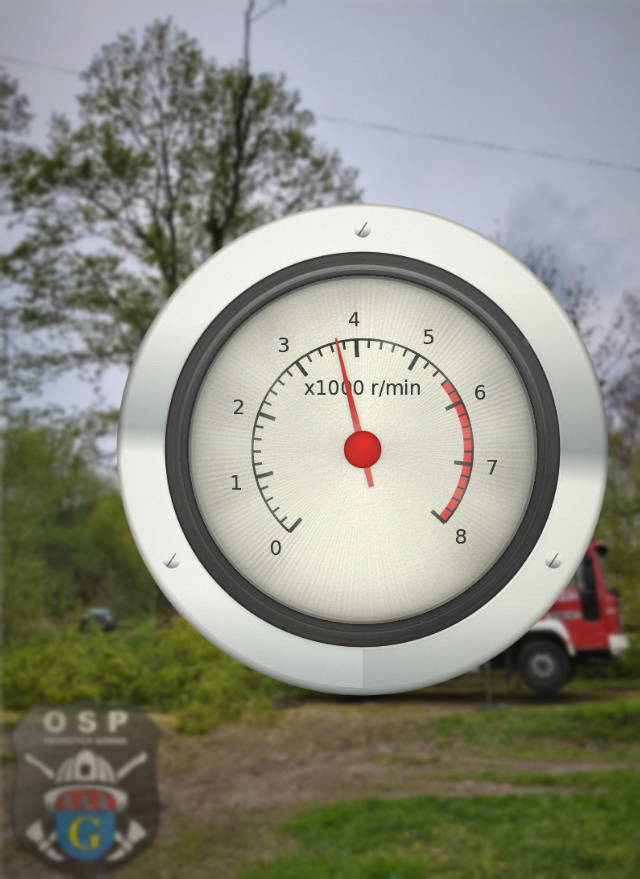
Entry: 3700 rpm
